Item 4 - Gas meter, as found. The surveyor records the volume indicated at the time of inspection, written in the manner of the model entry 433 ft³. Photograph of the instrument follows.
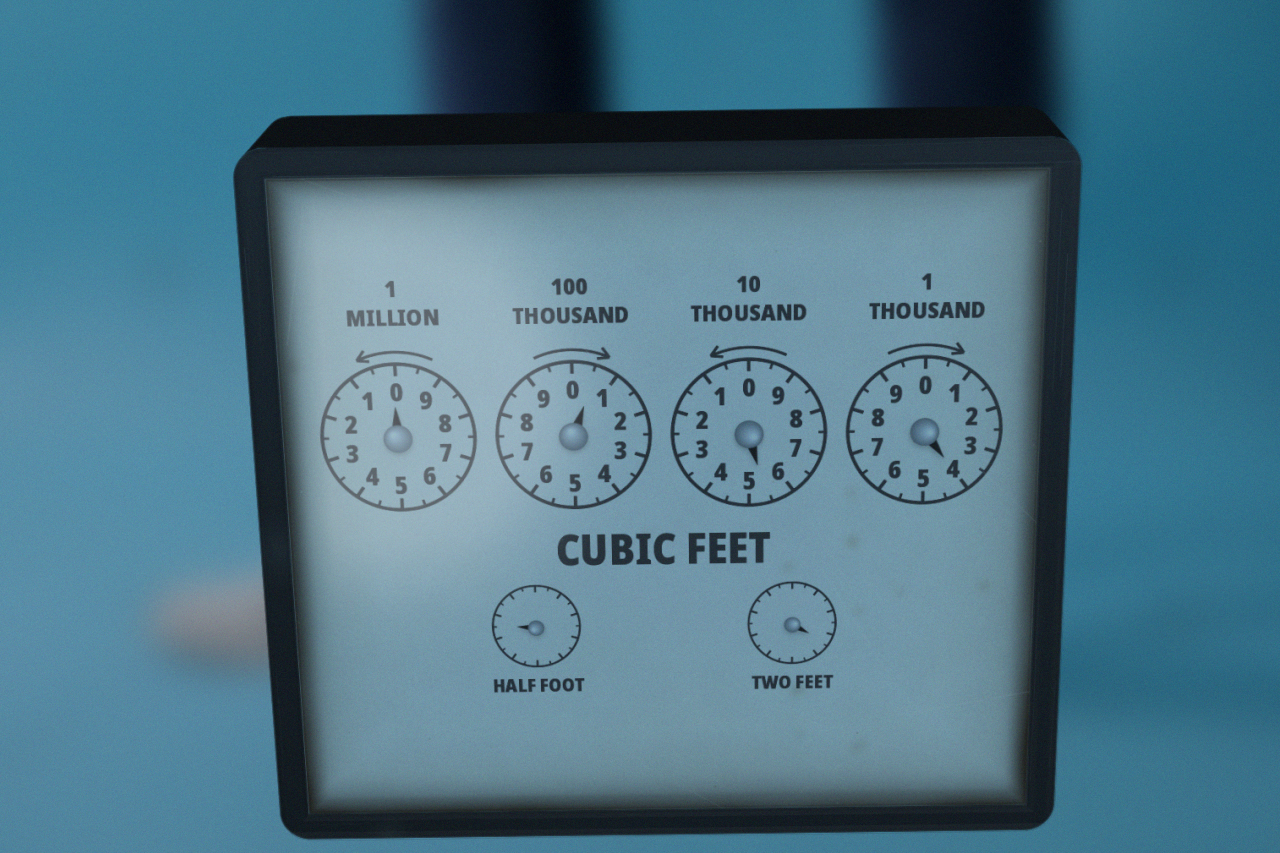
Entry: 5400 ft³
